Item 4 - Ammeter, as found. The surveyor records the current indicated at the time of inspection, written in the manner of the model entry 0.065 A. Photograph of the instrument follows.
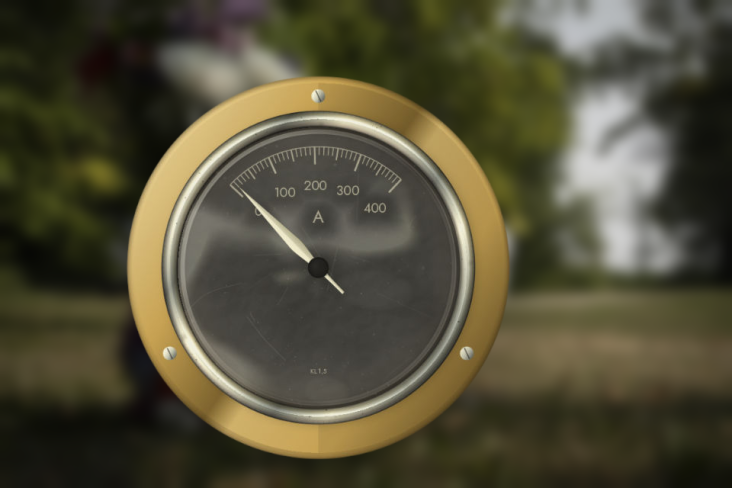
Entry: 10 A
